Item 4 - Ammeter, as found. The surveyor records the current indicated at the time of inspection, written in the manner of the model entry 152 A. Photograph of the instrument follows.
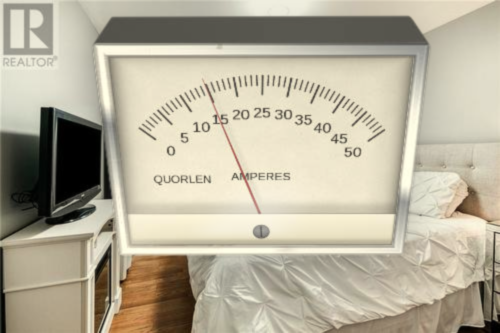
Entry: 15 A
